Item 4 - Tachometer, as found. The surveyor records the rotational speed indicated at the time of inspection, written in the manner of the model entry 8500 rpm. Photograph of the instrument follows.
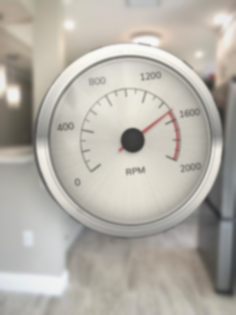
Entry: 1500 rpm
